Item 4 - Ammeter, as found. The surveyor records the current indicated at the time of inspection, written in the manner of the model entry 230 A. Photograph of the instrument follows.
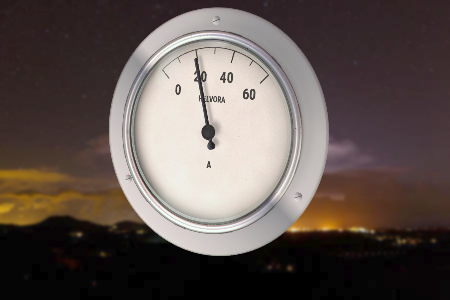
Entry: 20 A
